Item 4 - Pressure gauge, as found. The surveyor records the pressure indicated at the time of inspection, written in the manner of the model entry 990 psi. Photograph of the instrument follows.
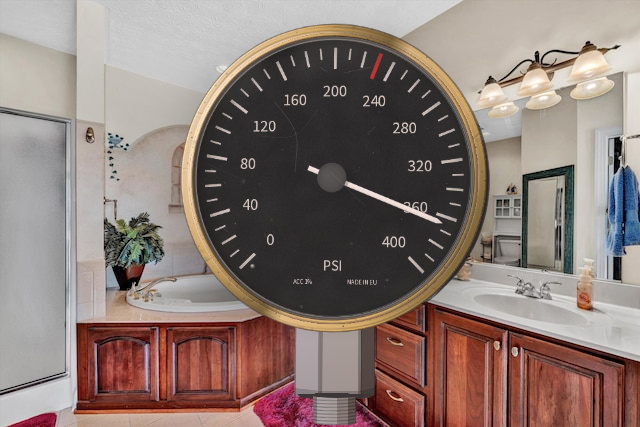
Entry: 365 psi
